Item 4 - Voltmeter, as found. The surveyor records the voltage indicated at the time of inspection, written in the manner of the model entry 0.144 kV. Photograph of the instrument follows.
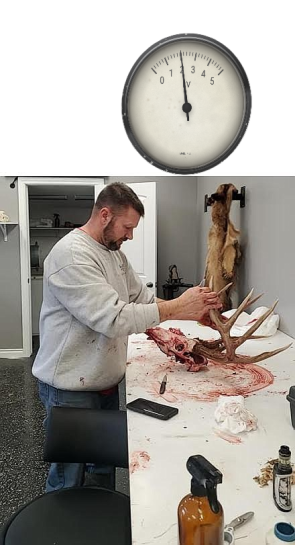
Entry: 2 kV
